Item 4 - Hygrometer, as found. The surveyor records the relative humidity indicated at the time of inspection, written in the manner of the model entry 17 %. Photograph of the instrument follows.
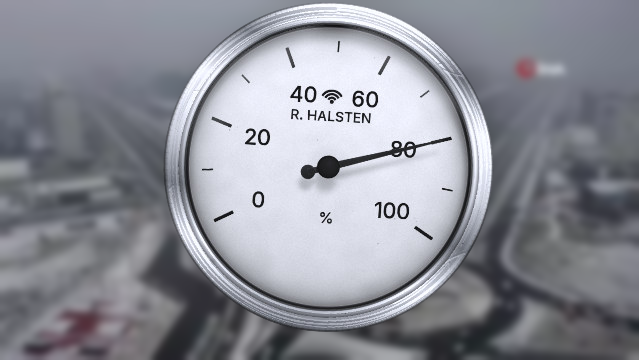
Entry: 80 %
